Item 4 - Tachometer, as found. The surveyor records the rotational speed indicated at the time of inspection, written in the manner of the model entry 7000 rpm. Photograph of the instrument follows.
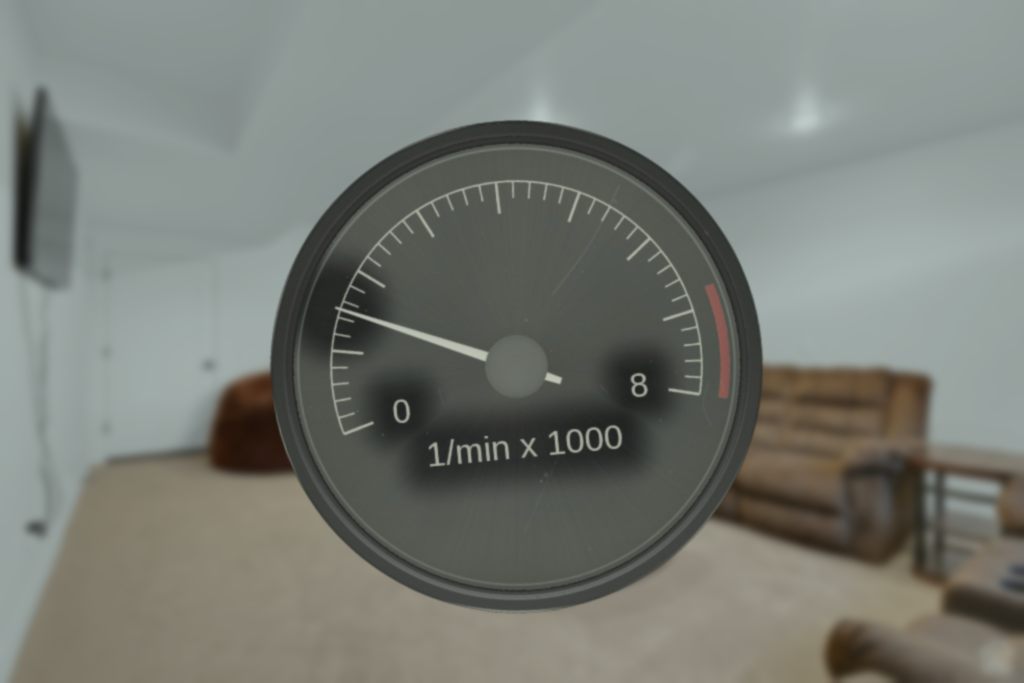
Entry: 1500 rpm
